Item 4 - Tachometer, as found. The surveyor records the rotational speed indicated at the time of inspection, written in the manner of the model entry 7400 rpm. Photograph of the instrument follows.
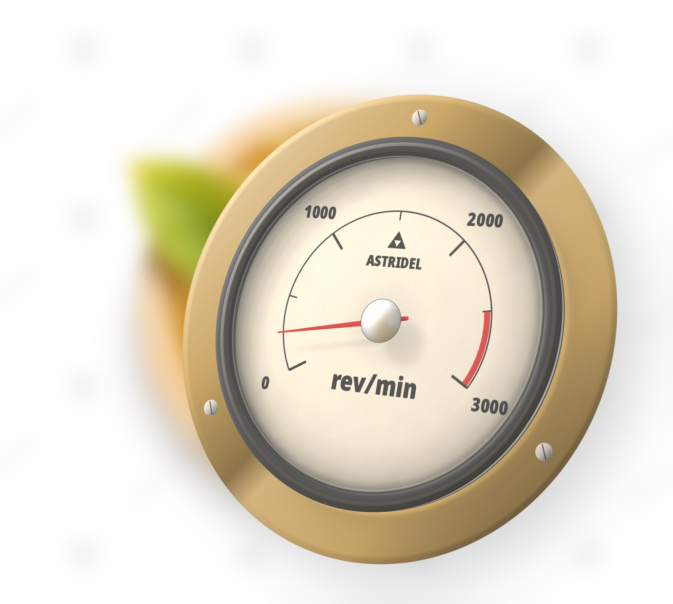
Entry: 250 rpm
